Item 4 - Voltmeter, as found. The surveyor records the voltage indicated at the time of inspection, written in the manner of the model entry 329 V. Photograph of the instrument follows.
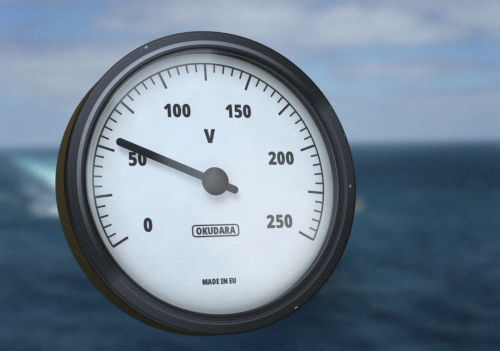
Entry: 55 V
